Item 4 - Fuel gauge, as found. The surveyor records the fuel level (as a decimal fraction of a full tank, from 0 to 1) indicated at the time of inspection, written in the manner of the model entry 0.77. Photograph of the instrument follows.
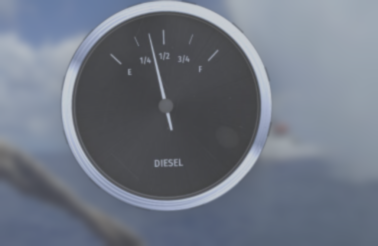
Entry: 0.375
